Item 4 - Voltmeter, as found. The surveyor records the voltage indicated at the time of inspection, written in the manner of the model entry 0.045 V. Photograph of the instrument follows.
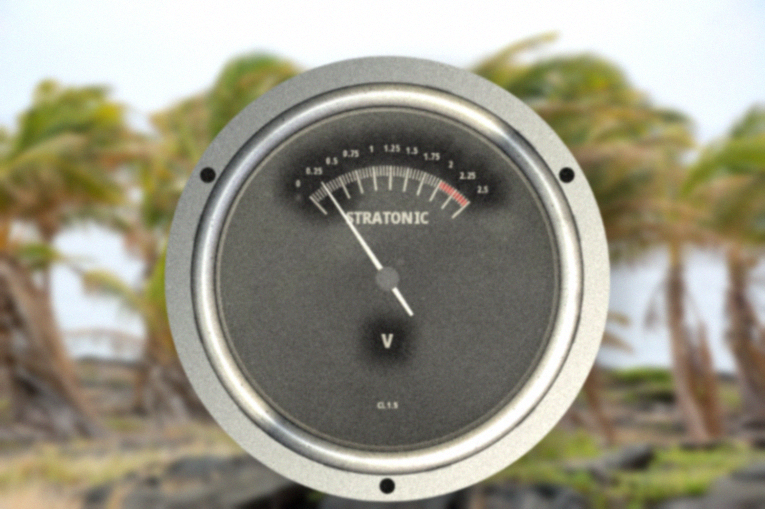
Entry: 0.25 V
